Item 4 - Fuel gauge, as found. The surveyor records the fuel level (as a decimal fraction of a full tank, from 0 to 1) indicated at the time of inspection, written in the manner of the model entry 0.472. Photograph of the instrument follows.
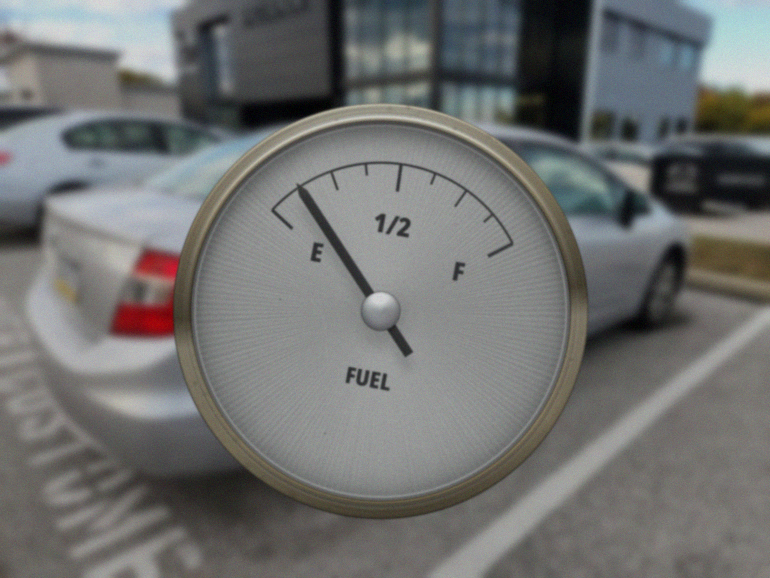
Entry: 0.125
